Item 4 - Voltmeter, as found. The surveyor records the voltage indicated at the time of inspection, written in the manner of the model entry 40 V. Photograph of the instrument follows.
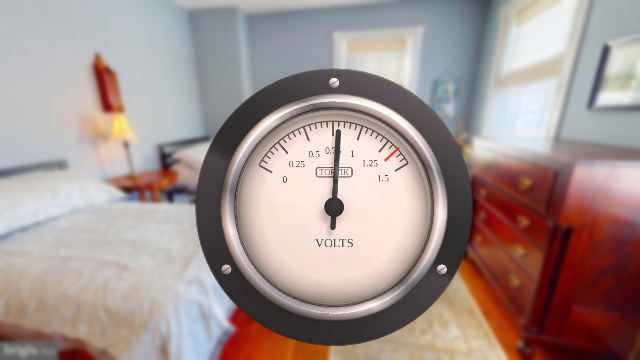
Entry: 0.8 V
